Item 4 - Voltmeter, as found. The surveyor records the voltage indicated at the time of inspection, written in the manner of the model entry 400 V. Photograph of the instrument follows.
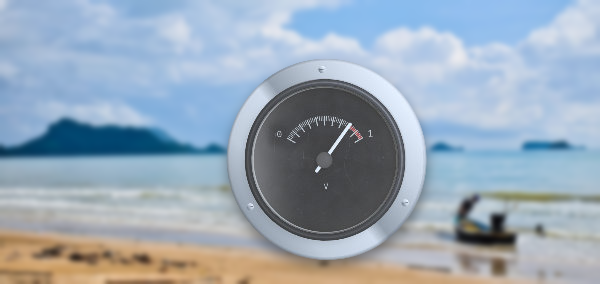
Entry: 0.8 V
